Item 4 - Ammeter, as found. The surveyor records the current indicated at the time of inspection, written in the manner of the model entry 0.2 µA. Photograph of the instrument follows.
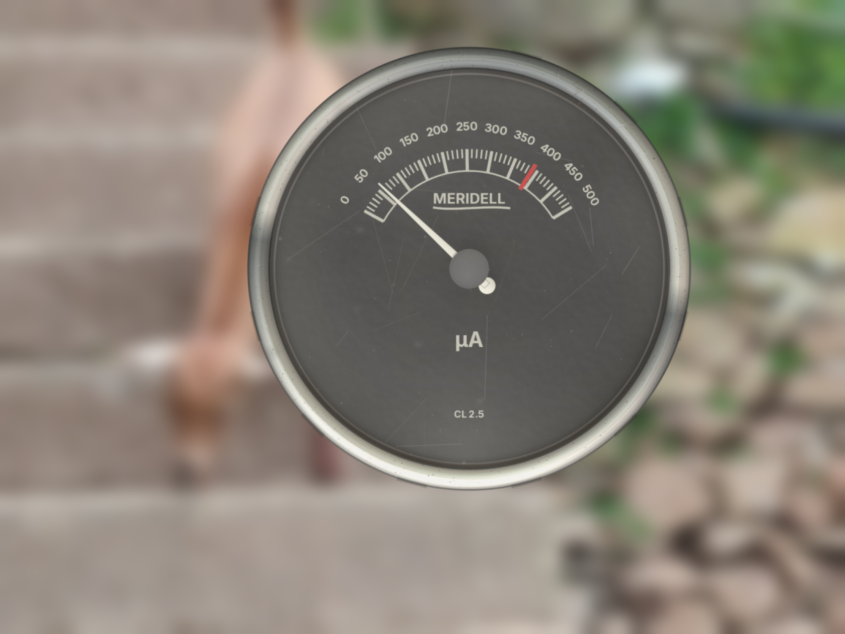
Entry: 60 µA
